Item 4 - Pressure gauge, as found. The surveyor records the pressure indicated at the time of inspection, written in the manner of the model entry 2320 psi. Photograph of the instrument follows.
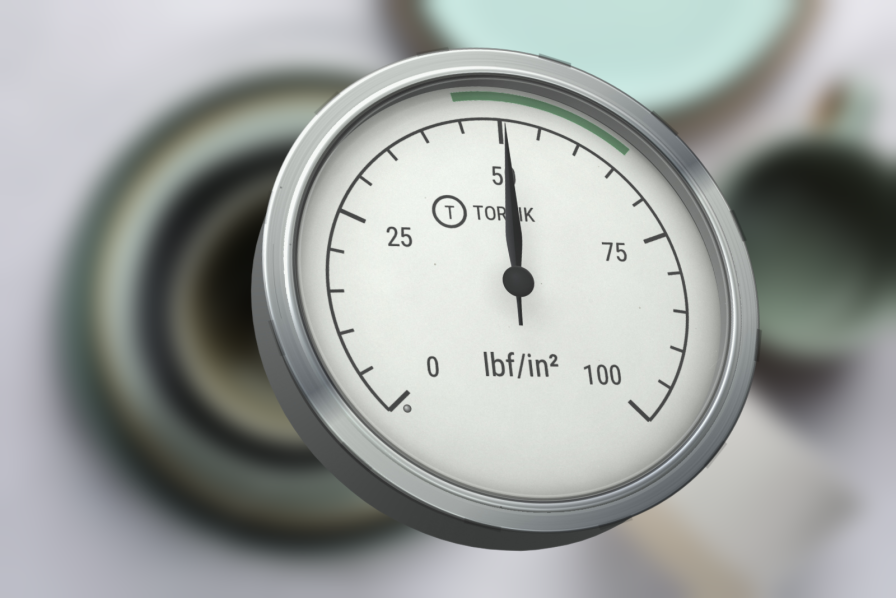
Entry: 50 psi
